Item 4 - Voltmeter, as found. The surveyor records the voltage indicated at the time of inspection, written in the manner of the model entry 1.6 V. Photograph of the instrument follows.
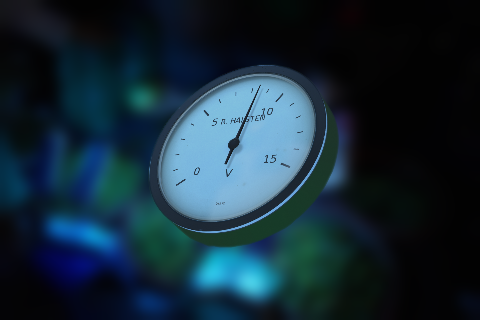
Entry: 8.5 V
